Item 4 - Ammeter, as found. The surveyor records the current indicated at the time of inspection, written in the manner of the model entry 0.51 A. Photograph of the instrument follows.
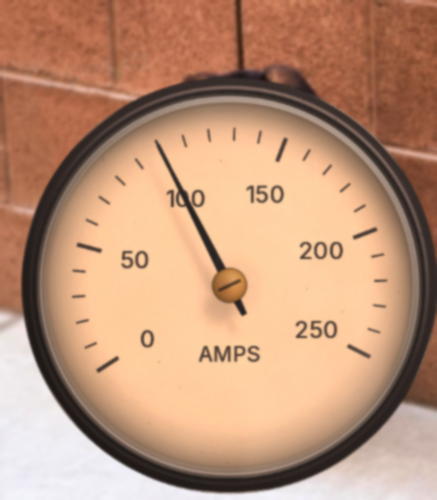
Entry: 100 A
